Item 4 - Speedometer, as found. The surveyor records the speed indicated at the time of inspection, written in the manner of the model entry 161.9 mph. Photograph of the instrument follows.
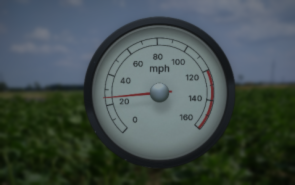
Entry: 25 mph
